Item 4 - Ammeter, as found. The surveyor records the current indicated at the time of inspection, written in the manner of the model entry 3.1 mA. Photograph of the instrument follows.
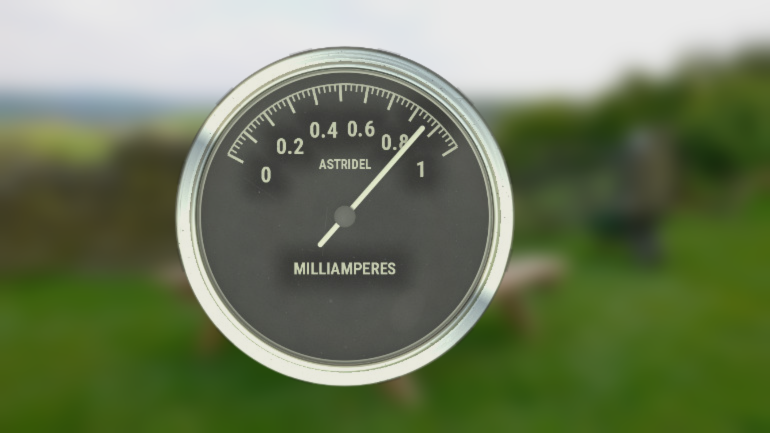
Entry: 0.86 mA
